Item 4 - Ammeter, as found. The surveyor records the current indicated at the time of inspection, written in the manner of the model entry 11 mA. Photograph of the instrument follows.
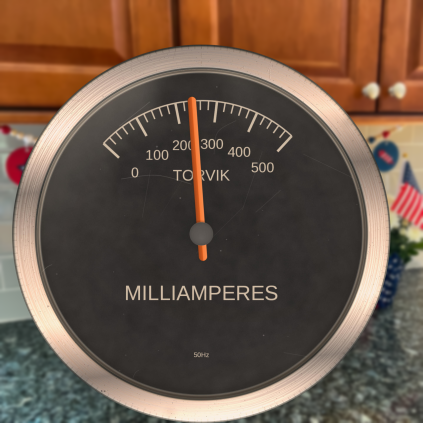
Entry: 240 mA
